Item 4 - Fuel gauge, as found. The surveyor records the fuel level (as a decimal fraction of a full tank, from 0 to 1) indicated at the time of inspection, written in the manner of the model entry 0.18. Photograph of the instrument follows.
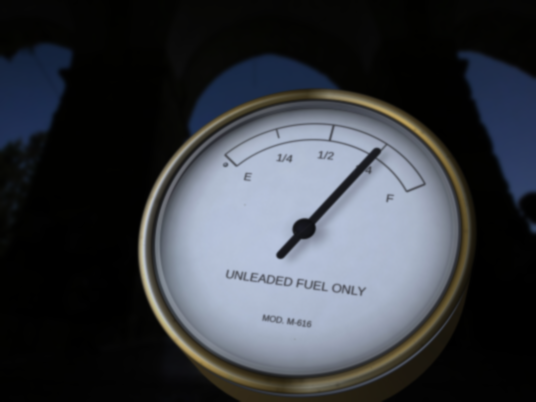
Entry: 0.75
